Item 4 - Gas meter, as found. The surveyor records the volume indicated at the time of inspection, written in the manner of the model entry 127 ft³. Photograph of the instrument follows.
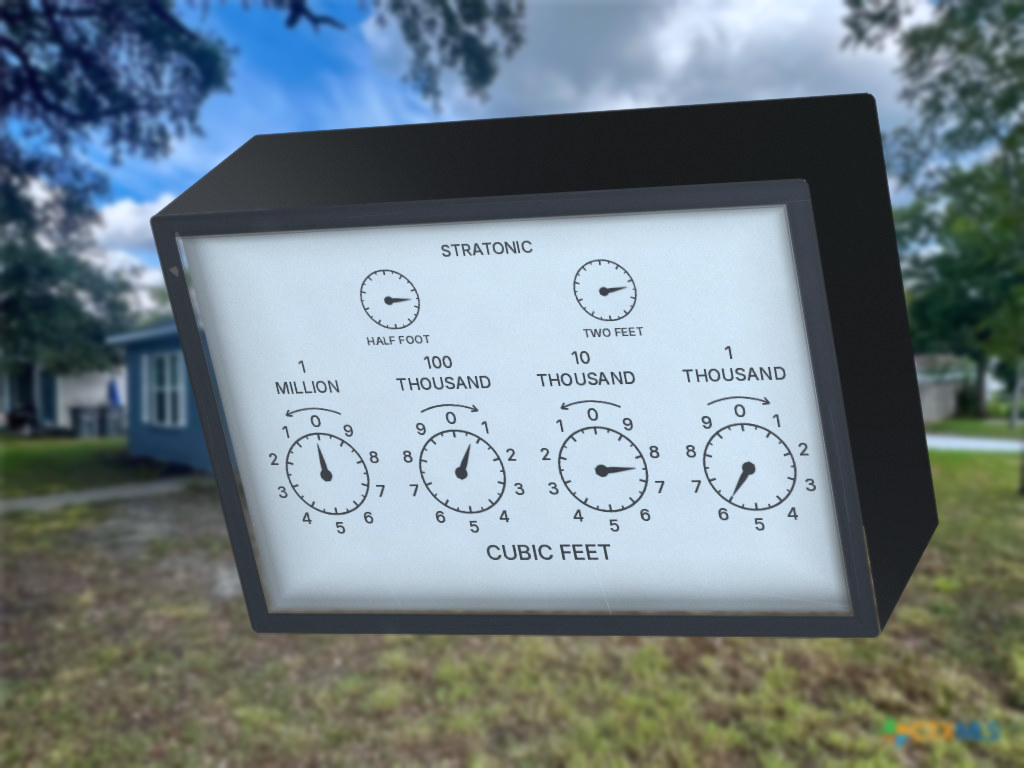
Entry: 7600 ft³
